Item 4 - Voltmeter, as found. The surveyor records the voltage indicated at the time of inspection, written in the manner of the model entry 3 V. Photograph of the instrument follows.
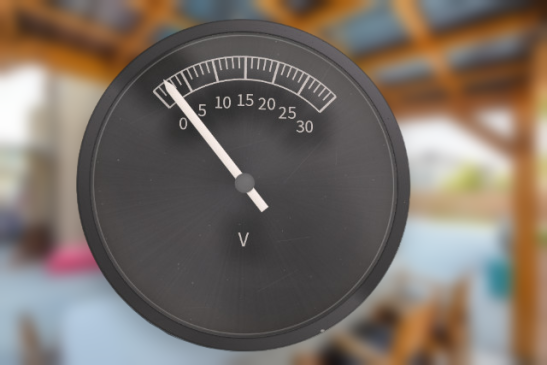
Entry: 2 V
